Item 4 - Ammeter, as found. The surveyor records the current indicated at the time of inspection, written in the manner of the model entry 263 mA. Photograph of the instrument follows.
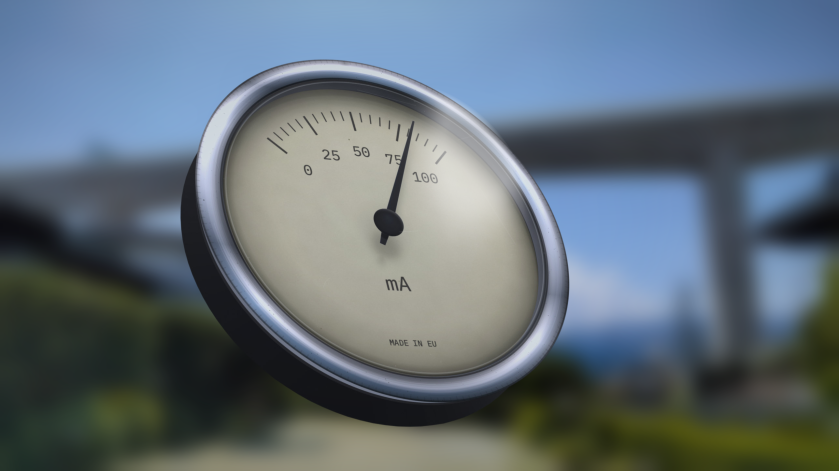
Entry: 80 mA
